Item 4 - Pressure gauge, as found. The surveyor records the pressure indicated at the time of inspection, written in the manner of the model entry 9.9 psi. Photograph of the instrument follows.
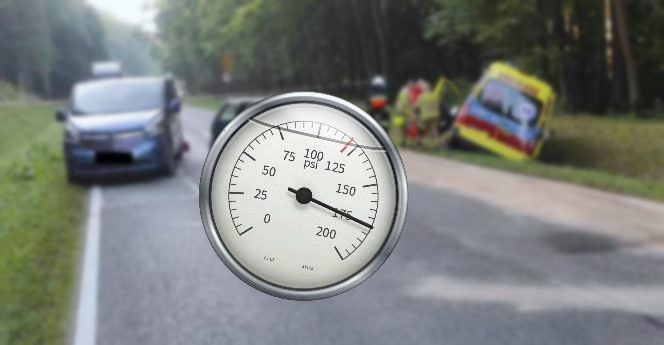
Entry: 175 psi
